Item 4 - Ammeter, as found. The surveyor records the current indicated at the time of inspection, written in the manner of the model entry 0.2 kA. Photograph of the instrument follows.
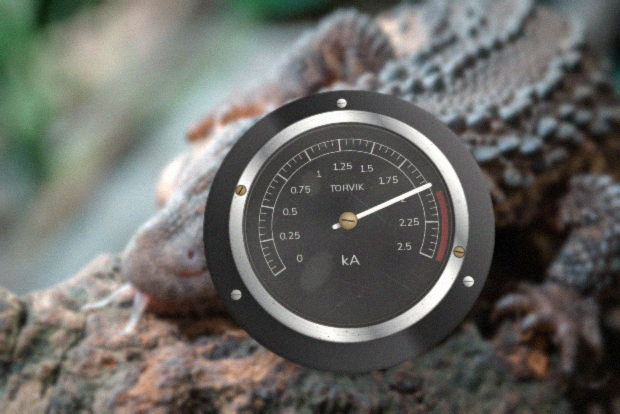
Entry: 2 kA
